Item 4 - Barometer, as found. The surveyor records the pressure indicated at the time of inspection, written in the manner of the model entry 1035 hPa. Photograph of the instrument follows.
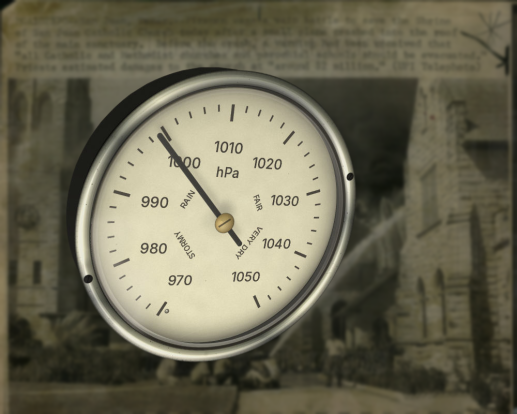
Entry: 999 hPa
